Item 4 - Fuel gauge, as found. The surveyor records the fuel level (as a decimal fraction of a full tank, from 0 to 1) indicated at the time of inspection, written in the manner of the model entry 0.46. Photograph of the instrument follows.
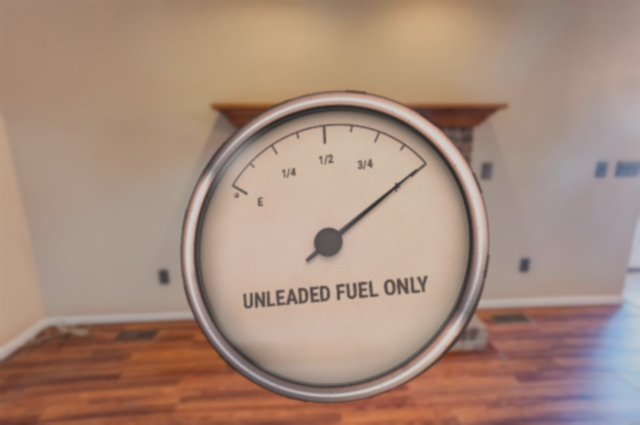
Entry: 1
